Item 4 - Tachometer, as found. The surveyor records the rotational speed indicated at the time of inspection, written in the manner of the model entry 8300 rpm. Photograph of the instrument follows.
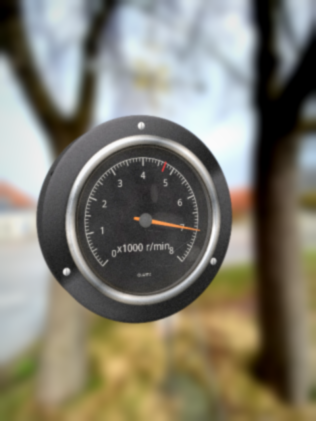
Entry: 7000 rpm
